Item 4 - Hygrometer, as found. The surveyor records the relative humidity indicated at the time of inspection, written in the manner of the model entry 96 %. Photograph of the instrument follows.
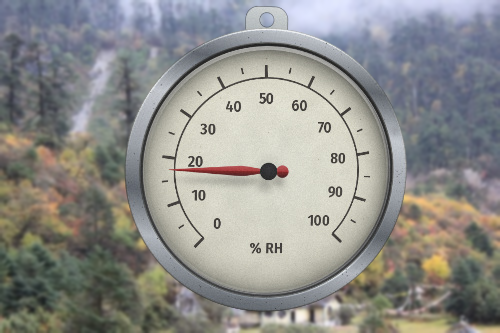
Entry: 17.5 %
